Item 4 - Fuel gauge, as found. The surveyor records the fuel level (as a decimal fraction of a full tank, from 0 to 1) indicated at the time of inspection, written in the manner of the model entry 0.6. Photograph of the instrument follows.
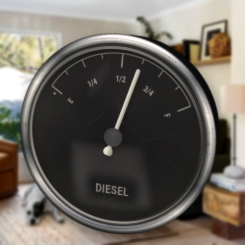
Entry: 0.625
